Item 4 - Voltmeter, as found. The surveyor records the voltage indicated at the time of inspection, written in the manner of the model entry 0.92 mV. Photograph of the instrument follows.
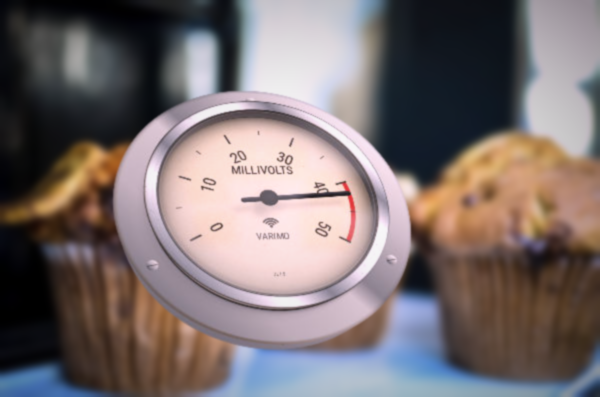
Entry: 42.5 mV
